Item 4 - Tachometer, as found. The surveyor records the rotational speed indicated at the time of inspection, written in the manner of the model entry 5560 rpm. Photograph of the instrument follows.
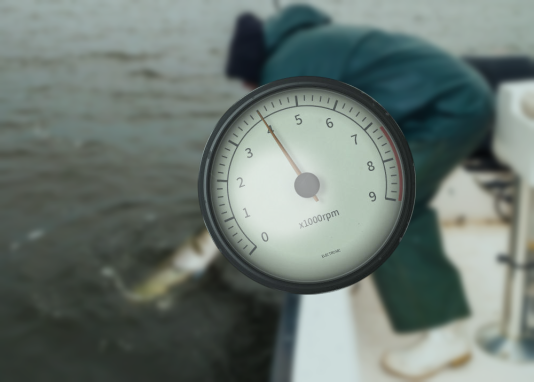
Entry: 4000 rpm
